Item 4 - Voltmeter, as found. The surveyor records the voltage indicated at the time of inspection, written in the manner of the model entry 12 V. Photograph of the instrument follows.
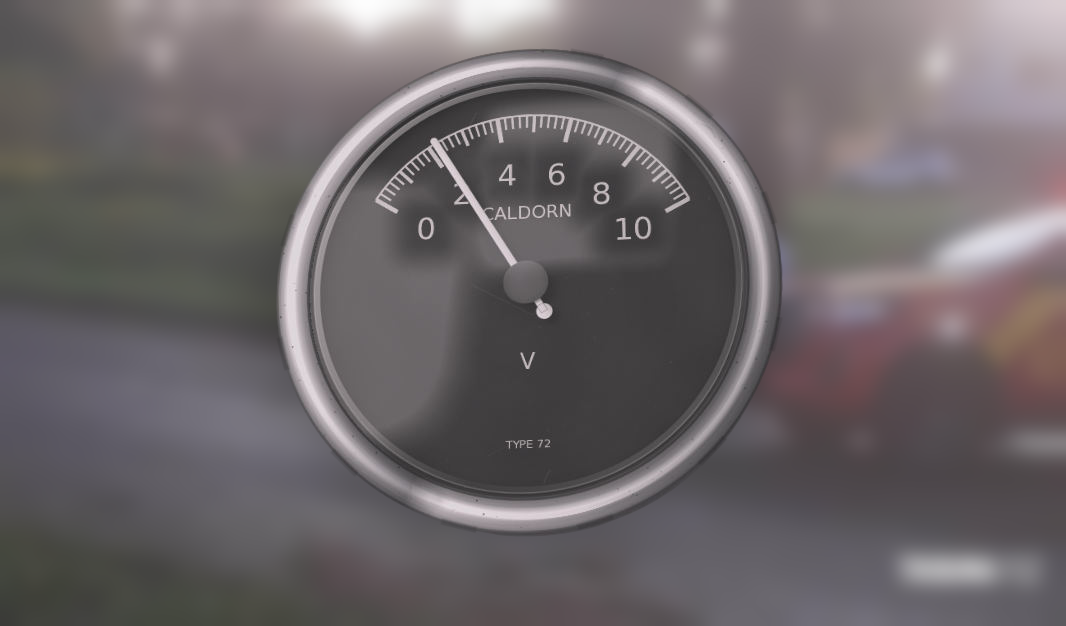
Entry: 2.2 V
